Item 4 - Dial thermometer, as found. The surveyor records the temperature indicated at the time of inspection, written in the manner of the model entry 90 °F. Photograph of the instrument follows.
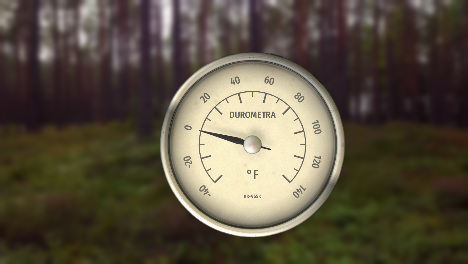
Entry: 0 °F
